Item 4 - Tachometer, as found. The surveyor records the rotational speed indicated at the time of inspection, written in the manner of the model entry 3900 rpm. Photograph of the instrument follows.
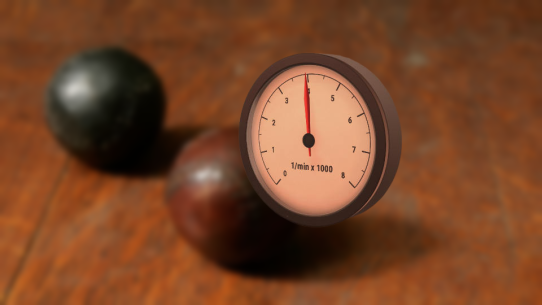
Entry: 4000 rpm
